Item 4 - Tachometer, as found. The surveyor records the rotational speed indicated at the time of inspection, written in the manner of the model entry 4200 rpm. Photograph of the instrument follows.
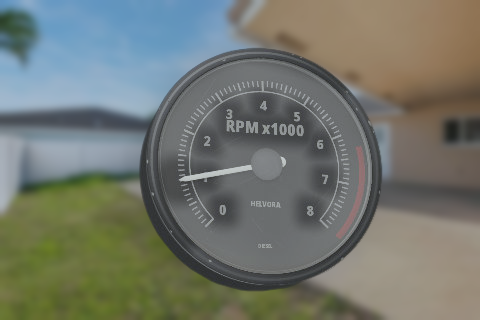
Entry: 1000 rpm
